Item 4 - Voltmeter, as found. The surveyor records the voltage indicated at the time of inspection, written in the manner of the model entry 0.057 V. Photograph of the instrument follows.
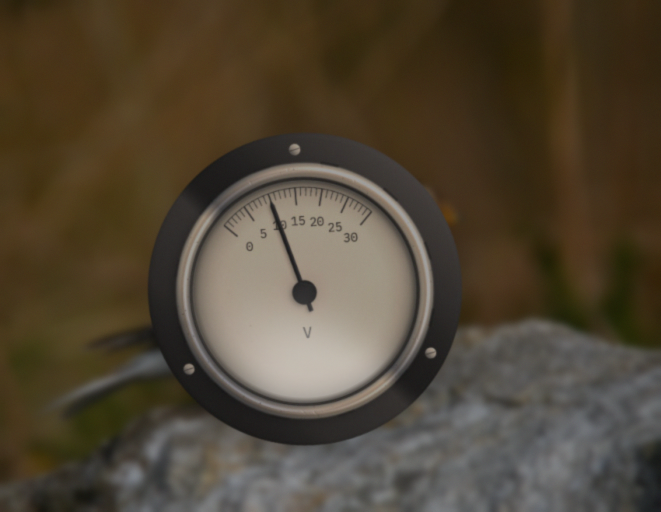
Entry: 10 V
